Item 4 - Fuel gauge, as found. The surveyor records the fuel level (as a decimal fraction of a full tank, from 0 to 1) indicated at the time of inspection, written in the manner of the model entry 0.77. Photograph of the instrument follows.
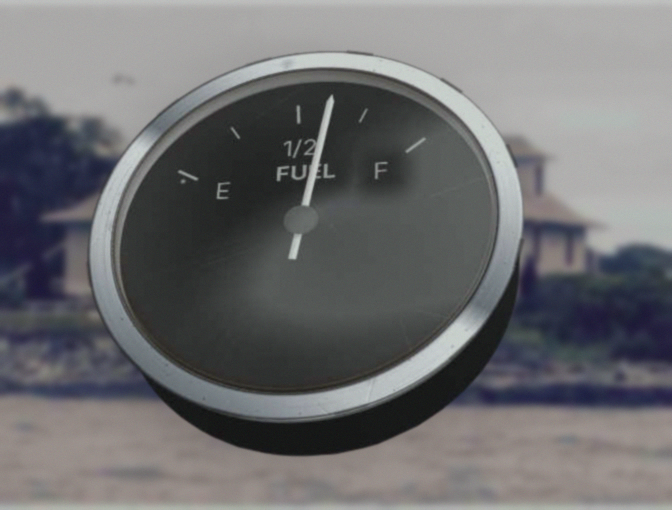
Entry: 0.625
